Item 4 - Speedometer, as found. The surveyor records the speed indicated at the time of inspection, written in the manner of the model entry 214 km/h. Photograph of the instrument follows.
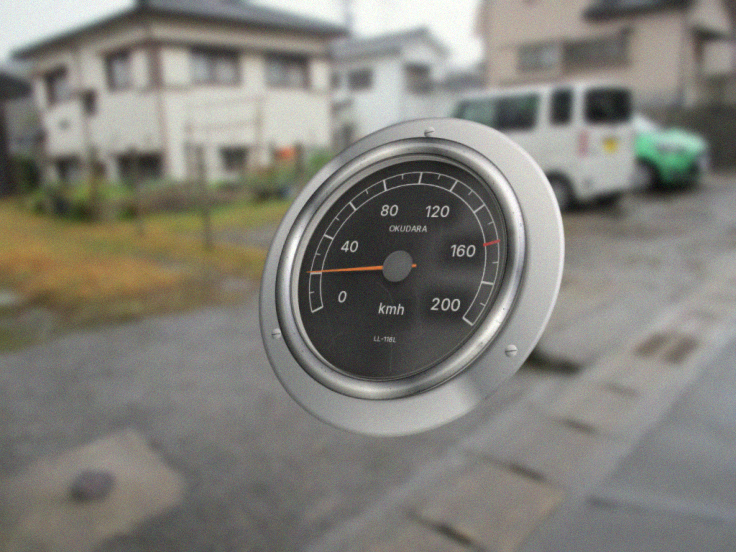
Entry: 20 km/h
